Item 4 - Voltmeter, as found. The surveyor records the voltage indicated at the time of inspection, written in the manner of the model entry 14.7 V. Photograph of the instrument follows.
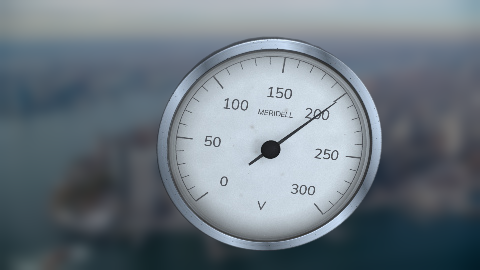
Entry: 200 V
